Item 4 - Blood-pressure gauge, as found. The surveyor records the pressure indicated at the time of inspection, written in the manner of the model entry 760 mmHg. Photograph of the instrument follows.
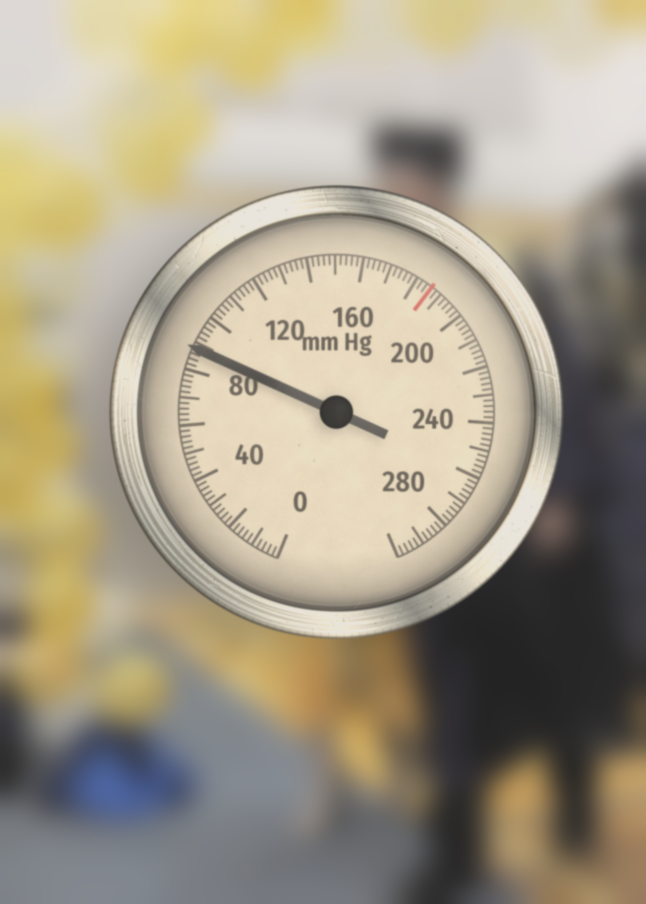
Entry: 88 mmHg
